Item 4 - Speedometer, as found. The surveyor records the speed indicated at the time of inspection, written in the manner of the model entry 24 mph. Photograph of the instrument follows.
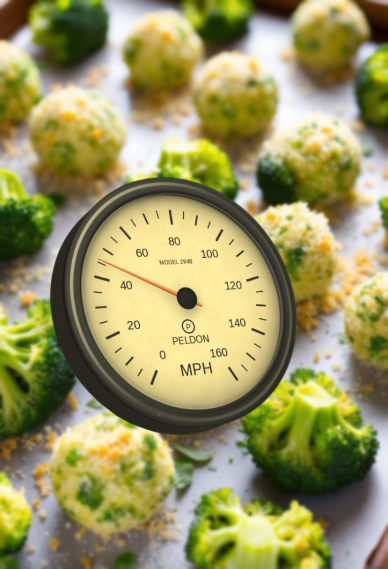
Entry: 45 mph
